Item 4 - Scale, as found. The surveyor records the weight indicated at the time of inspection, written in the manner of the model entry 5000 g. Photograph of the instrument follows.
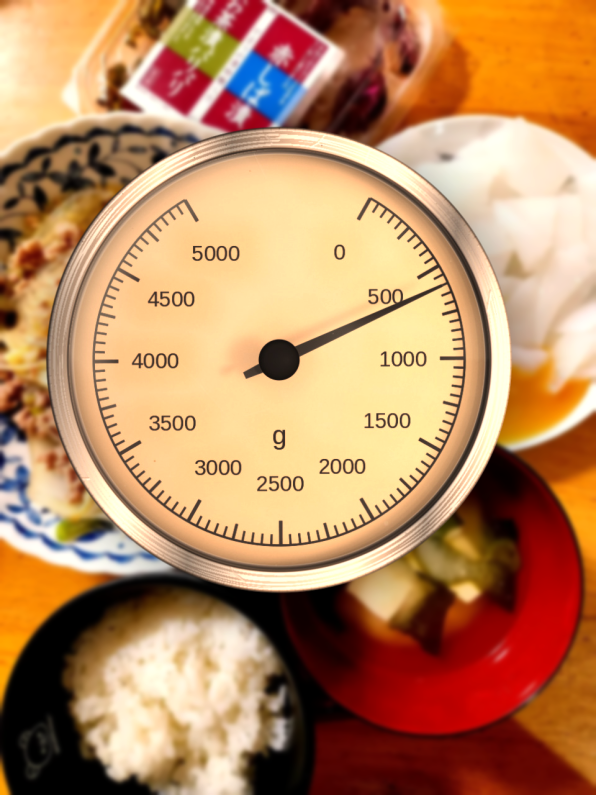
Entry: 600 g
